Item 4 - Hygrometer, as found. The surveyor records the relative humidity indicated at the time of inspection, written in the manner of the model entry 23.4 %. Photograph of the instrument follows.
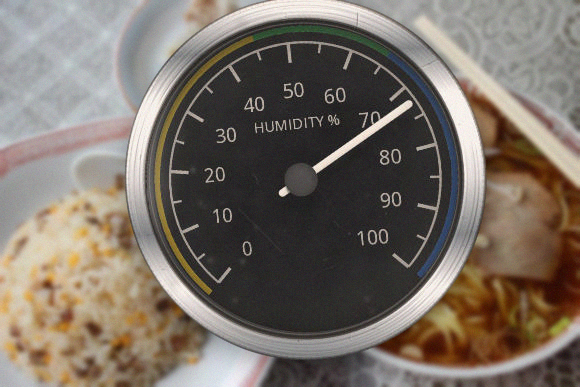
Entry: 72.5 %
